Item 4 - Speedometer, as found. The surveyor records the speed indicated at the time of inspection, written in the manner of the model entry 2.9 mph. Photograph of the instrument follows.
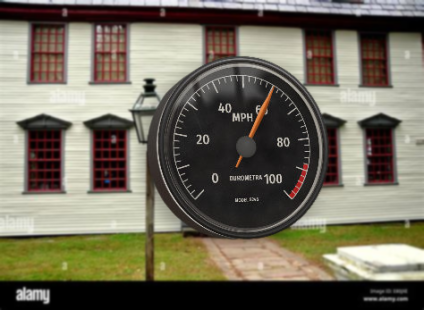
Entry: 60 mph
